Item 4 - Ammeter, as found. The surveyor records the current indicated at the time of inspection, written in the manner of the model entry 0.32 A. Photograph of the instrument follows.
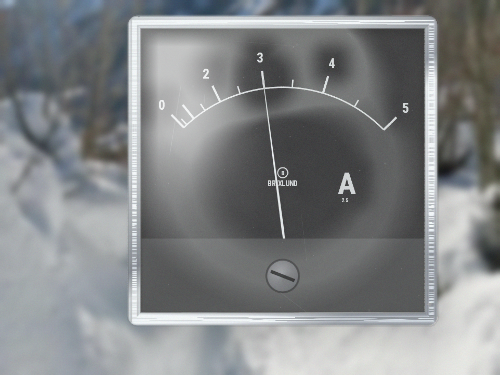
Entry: 3 A
